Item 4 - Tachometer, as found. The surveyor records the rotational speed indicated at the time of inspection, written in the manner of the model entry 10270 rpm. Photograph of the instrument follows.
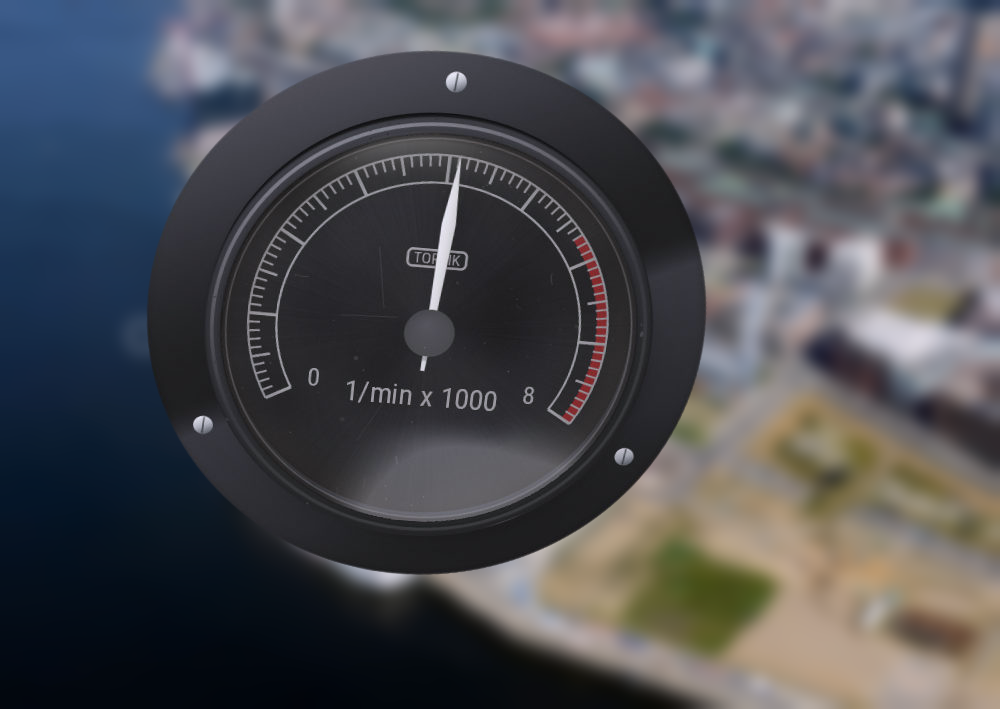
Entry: 4100 rpm
